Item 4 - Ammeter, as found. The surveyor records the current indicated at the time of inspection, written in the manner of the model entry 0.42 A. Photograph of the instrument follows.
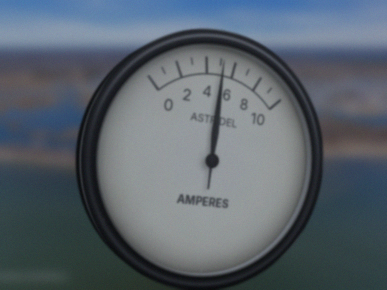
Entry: 5 A
